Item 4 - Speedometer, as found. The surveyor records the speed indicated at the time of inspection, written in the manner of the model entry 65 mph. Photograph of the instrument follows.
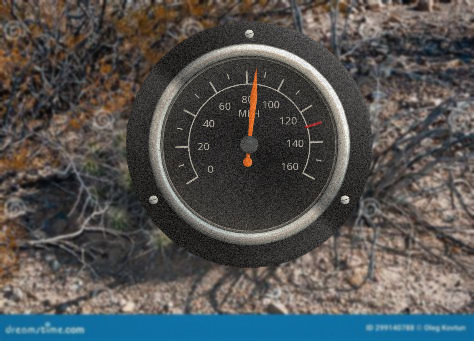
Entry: 85 mph
